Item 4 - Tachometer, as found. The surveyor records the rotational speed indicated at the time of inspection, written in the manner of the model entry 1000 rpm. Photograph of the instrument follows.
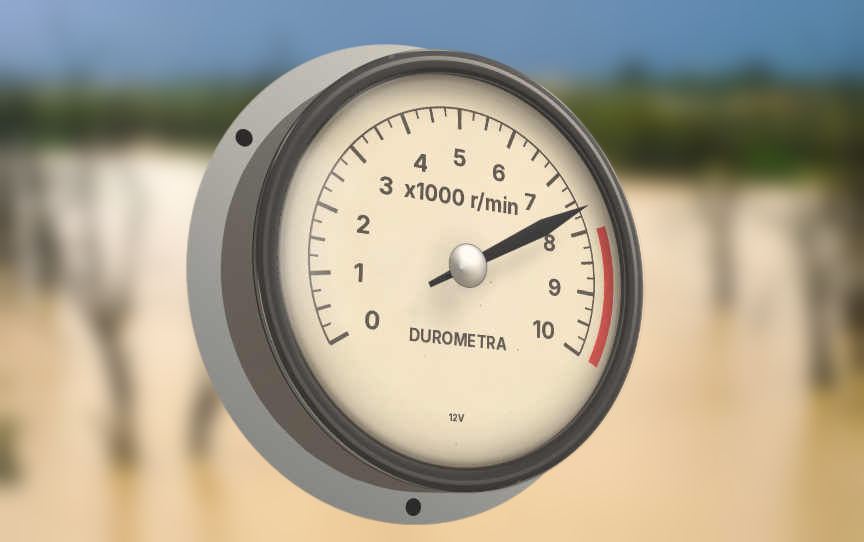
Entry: 7625 rpm
